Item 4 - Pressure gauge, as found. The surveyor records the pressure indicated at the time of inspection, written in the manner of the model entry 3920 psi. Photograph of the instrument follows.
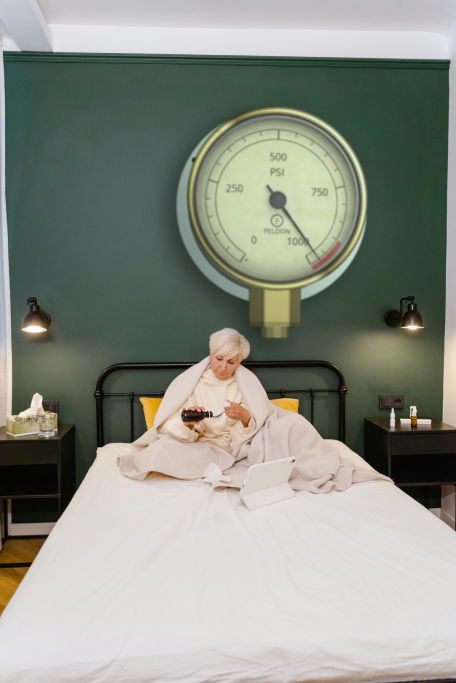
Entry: 975 psi
